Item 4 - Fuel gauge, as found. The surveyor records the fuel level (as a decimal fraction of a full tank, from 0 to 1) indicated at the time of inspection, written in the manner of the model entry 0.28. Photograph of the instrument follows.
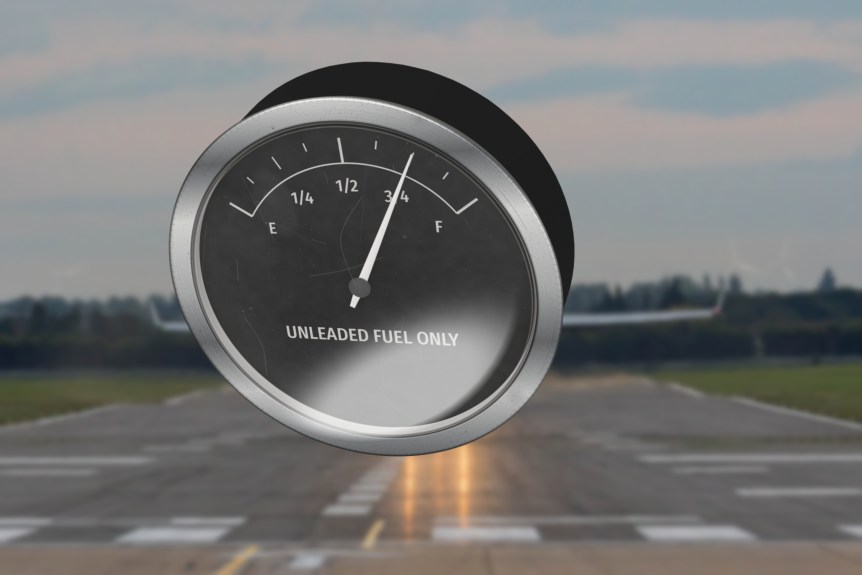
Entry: 0.75
